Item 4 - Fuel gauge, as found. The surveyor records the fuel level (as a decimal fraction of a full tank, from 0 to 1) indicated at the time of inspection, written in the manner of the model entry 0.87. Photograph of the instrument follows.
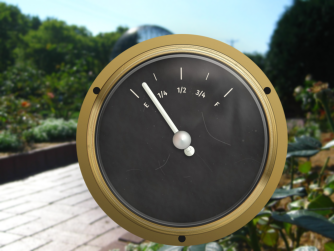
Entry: 0.125
